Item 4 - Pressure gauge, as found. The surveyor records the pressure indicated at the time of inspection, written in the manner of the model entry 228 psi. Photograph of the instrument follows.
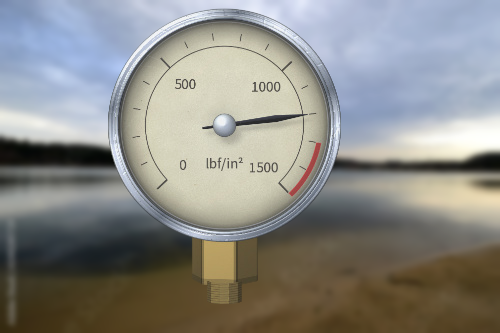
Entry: 1200 psi
